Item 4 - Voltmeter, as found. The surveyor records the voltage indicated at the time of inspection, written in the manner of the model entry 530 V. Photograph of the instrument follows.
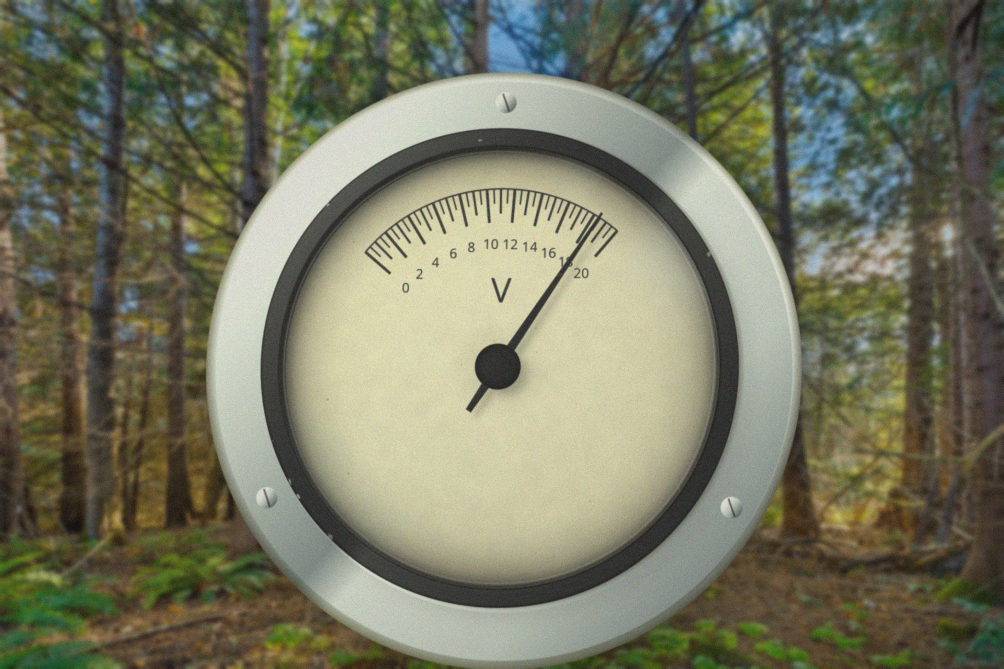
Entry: 18.5 V
